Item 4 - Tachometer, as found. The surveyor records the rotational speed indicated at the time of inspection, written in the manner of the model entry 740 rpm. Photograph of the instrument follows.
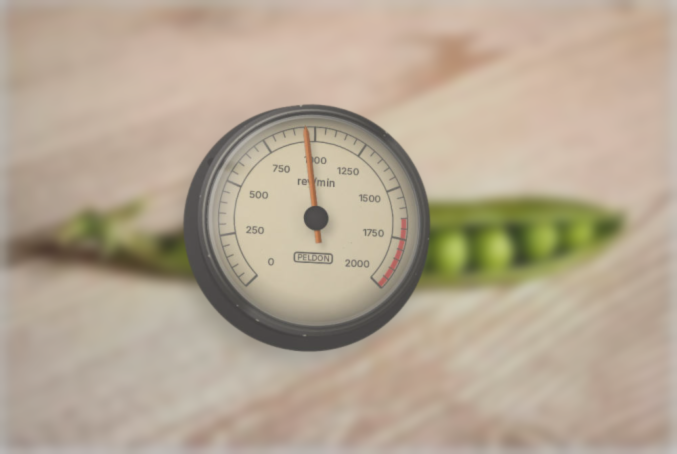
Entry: 950 rpm
